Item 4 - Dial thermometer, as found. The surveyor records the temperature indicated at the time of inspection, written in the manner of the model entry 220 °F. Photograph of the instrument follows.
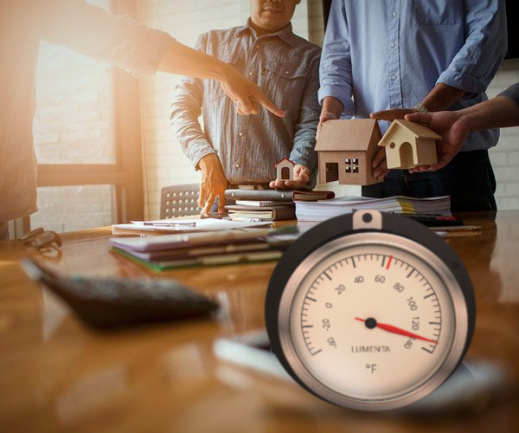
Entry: 132 °F
